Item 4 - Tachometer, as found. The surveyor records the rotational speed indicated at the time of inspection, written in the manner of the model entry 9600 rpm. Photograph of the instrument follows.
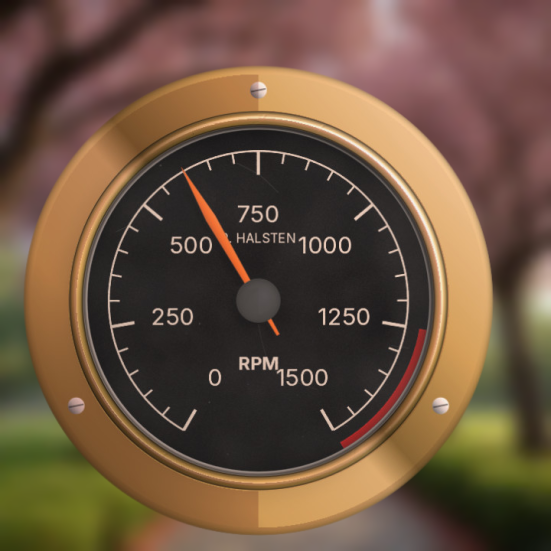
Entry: 600 rpm
